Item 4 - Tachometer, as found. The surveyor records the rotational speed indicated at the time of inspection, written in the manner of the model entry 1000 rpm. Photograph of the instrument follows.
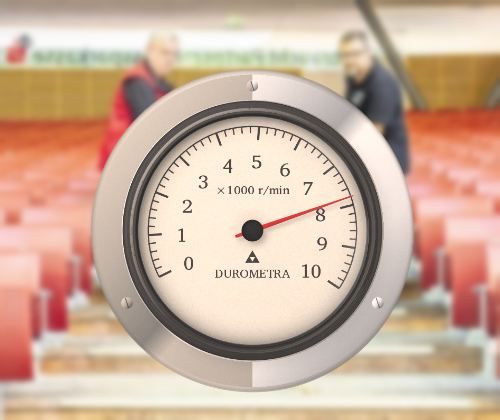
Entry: 7800 rpm
